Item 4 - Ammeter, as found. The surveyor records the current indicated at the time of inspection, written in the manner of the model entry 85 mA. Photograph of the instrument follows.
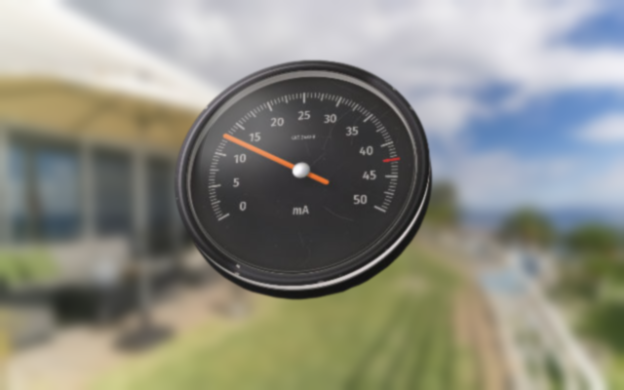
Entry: 12.5 mA
